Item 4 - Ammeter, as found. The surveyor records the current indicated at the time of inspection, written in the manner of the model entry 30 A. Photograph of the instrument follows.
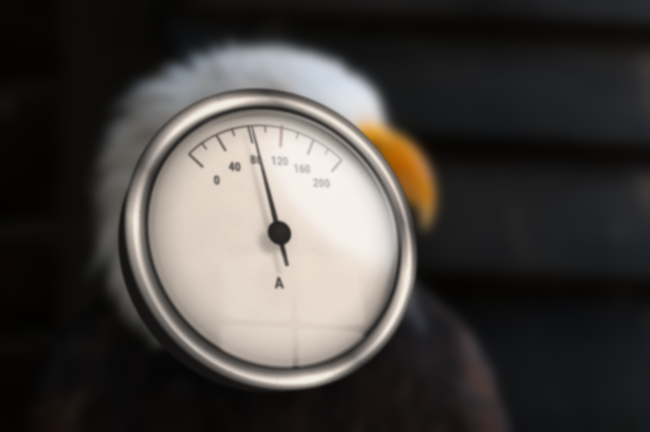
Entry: 80 A
